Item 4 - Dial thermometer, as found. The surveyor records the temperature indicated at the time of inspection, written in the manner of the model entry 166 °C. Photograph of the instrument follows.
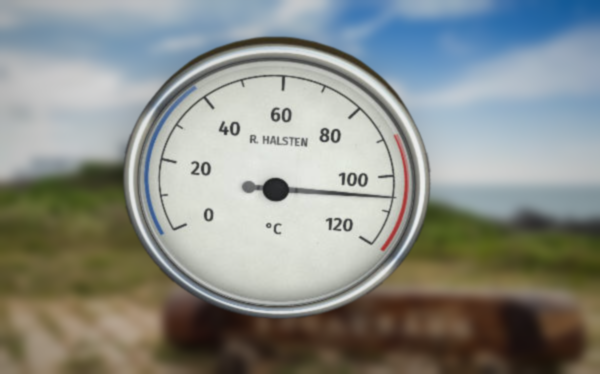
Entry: 105 °C
